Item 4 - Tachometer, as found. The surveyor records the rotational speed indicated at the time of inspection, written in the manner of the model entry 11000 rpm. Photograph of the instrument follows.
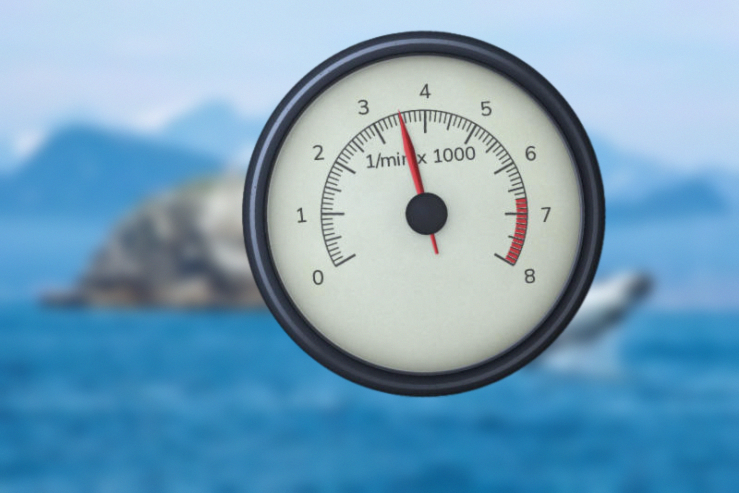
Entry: 3500 rpm
